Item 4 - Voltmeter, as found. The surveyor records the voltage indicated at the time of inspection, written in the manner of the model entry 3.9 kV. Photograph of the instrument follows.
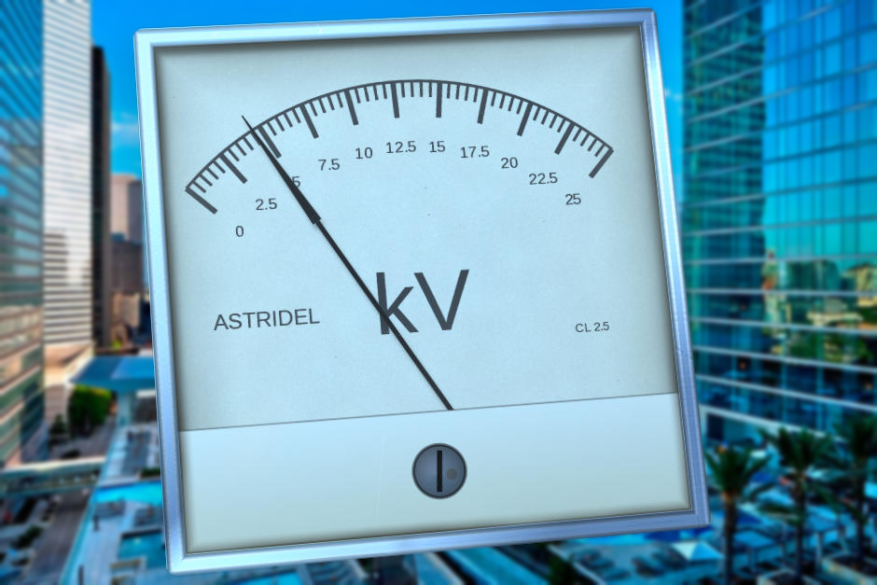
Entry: 4.5 kV
